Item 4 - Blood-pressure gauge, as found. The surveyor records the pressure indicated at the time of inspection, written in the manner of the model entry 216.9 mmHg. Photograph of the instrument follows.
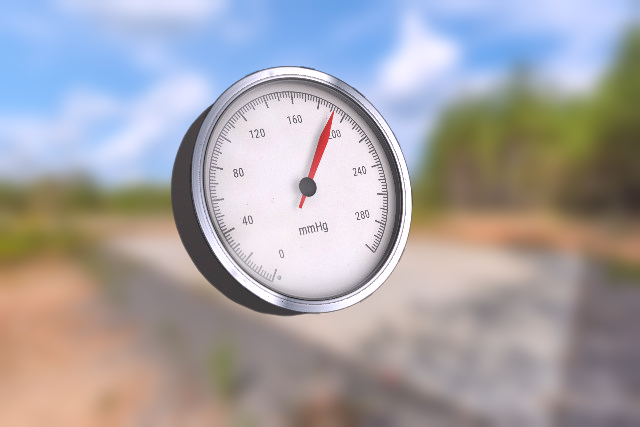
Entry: 190 mmHg
